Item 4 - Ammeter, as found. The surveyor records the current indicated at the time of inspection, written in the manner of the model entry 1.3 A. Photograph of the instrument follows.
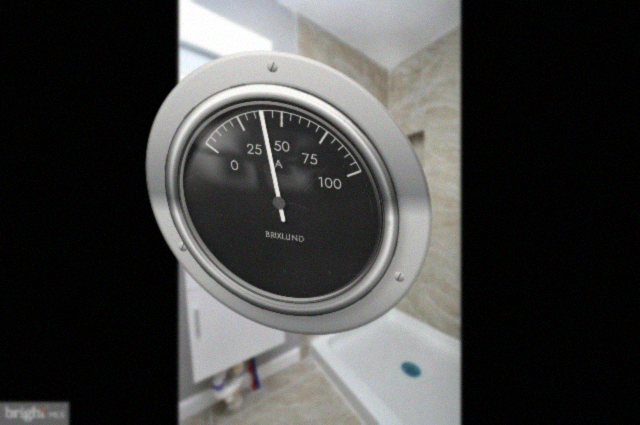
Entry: 40 A
